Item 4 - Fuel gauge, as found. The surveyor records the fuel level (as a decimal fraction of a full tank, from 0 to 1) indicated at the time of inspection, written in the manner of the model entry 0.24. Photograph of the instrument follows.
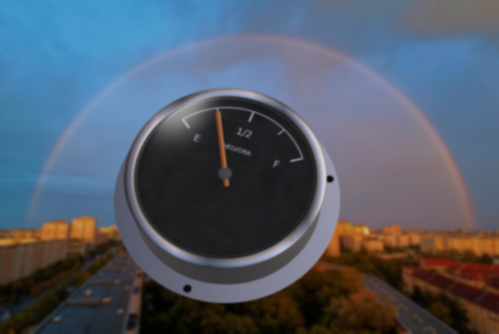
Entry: 0.25
